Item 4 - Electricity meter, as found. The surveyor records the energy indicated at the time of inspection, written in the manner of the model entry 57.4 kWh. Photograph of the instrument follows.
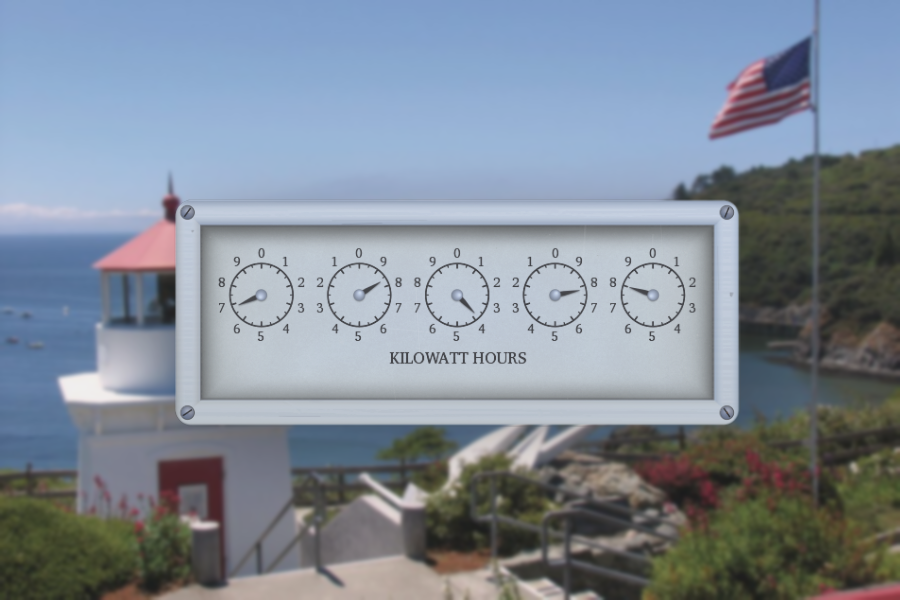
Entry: 68378 kWh
